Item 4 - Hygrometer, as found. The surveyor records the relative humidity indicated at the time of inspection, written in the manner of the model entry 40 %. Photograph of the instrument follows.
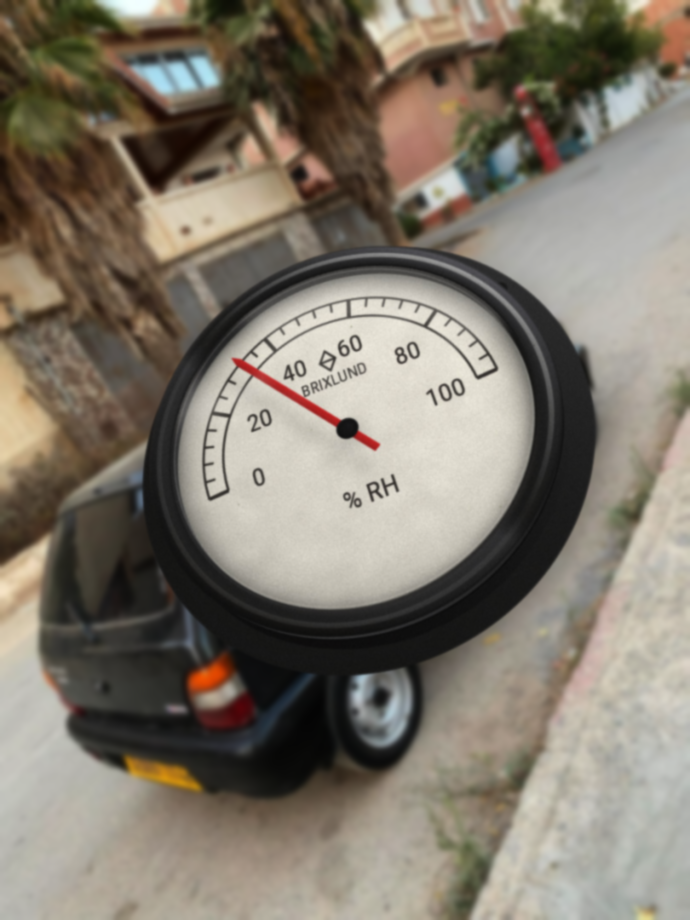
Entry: 32 %
